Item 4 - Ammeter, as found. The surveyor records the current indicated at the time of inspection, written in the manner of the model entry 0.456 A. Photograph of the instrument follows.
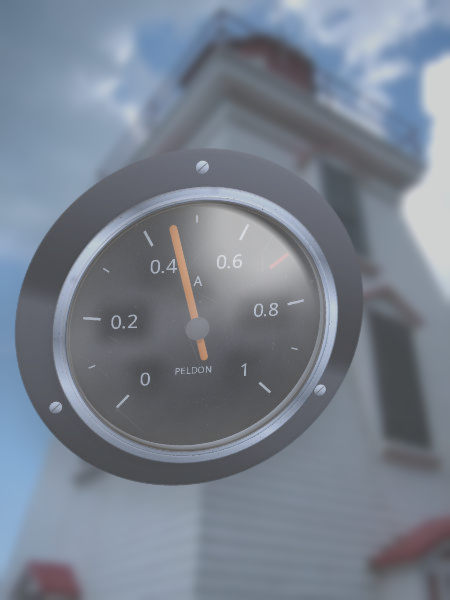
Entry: 0.45 A
